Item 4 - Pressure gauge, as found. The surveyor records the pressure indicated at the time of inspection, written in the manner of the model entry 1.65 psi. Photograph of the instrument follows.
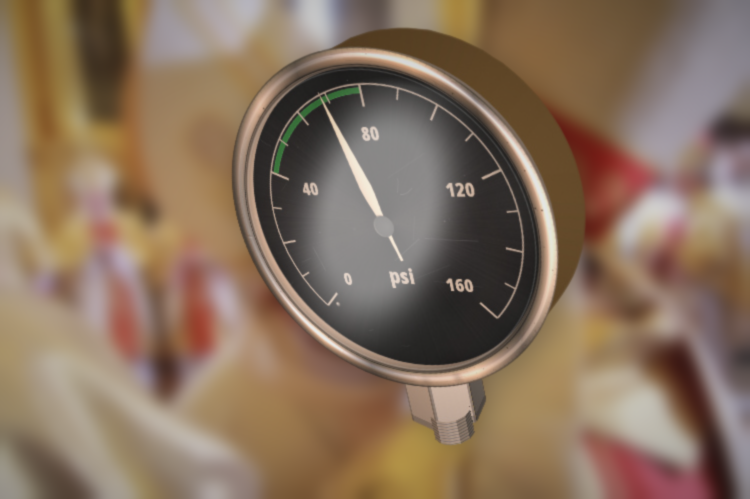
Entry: 70 psi
